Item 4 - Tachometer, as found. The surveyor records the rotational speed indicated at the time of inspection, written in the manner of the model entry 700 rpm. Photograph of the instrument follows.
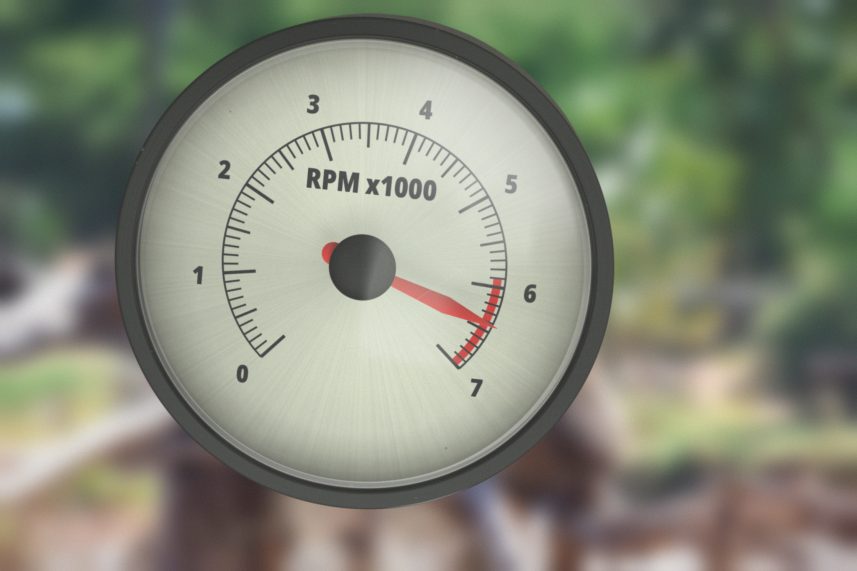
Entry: 6400 rpm
